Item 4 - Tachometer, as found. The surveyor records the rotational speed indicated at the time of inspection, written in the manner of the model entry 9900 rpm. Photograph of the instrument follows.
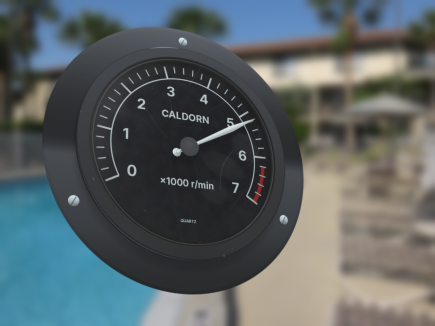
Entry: 5200 rpm
